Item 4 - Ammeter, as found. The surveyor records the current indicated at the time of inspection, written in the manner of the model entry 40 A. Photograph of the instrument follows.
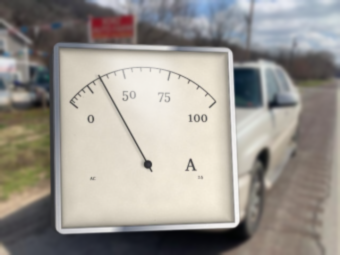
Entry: 35 A
